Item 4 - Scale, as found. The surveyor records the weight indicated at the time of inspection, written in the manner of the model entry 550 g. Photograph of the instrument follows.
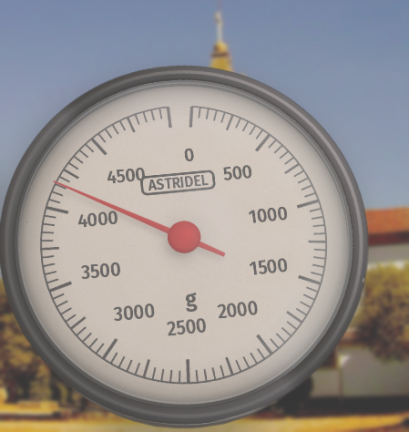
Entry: 4150 g
